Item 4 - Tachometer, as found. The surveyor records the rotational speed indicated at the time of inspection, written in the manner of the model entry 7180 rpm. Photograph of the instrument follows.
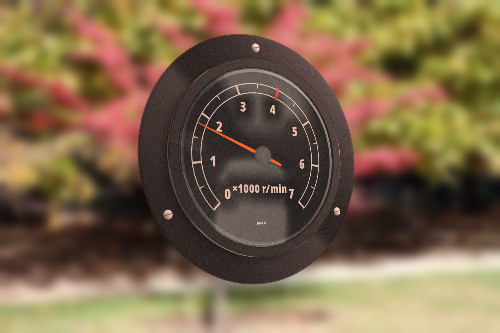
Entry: 1750 rpm
